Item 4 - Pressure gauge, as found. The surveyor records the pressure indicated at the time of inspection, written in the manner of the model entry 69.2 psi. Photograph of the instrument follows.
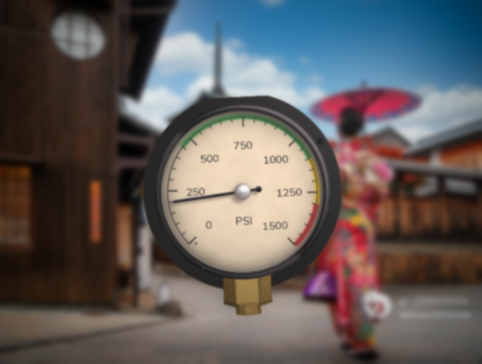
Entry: 200 psi
